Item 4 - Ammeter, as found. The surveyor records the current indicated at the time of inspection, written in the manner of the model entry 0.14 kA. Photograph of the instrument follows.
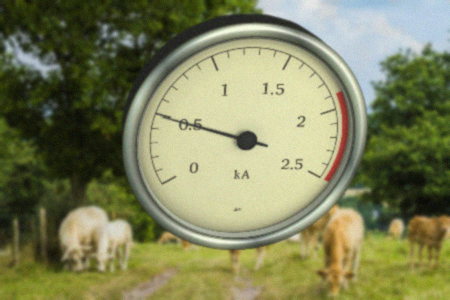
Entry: 0.5 kA
